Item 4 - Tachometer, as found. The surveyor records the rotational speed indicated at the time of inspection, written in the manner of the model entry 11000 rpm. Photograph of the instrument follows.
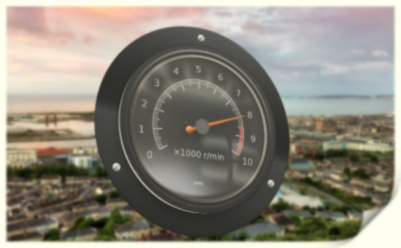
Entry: 8000 rpm
